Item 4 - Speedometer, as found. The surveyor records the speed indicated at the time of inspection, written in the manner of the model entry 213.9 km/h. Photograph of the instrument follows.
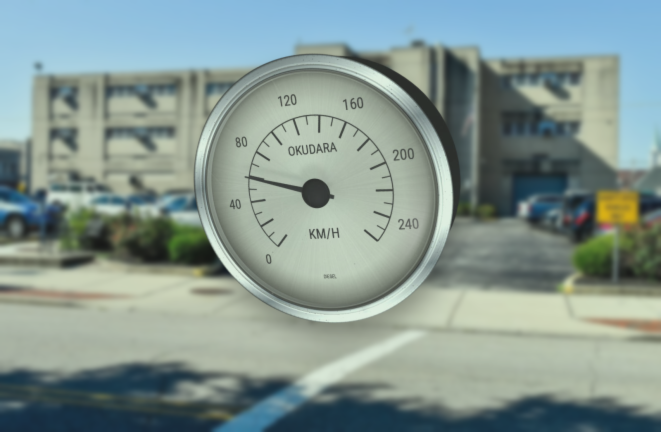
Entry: 60 km/h
